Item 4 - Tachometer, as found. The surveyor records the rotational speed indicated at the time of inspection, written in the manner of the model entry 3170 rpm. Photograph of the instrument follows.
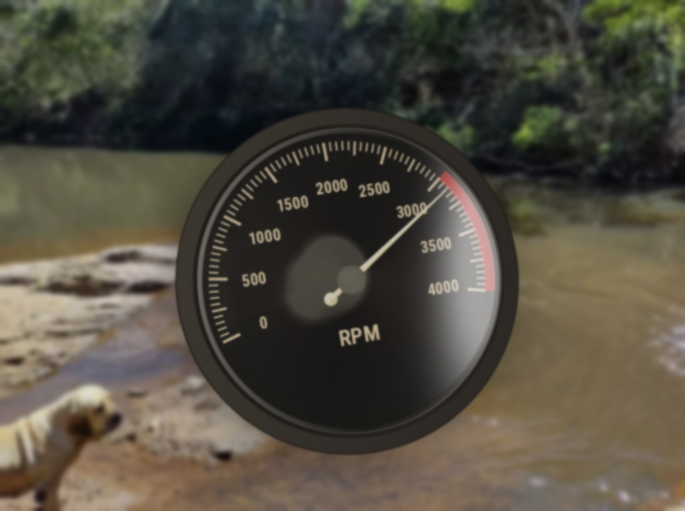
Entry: 3100 rpm
